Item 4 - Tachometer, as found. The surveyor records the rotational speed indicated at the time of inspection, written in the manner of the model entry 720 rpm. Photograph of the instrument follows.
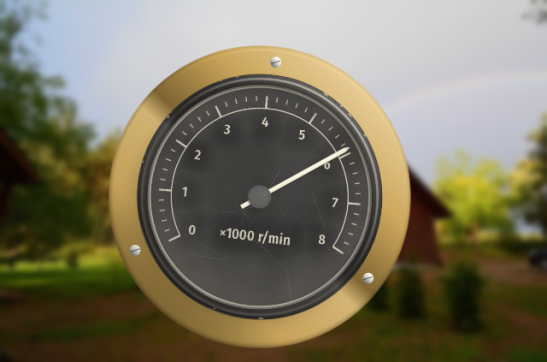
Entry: 5900 rpm
